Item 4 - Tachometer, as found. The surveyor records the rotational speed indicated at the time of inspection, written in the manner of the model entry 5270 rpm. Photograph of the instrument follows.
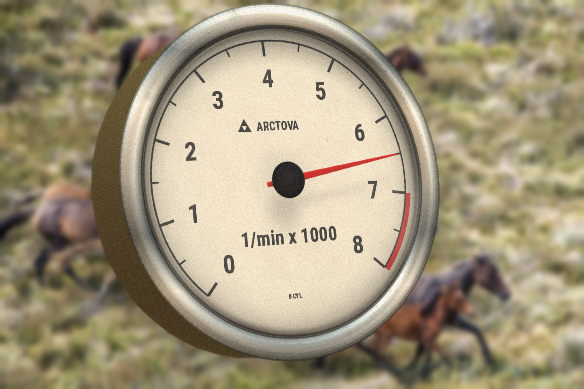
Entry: 6500 rpm
